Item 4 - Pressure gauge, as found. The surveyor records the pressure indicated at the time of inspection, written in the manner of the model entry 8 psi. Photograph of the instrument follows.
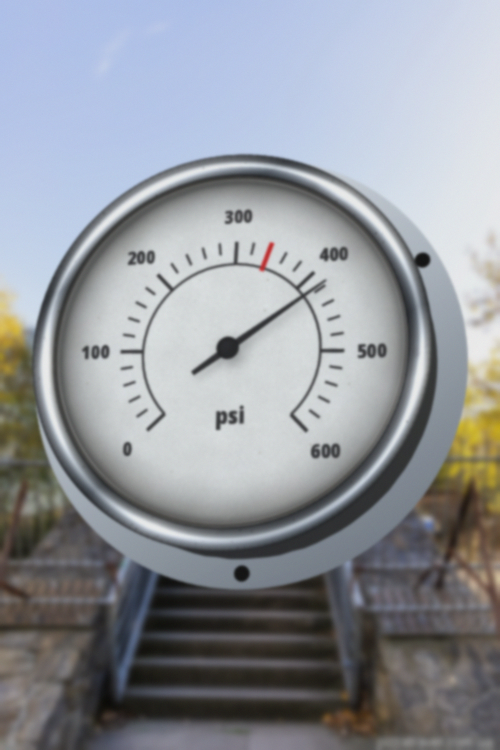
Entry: 420 psi
